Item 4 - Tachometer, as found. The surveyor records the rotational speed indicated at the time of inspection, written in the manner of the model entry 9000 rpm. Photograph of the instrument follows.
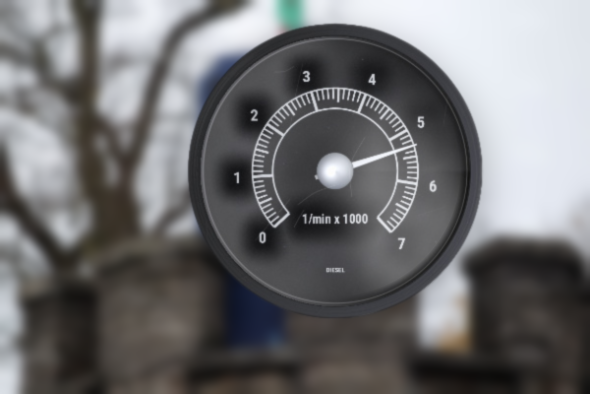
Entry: 5300 rpm
